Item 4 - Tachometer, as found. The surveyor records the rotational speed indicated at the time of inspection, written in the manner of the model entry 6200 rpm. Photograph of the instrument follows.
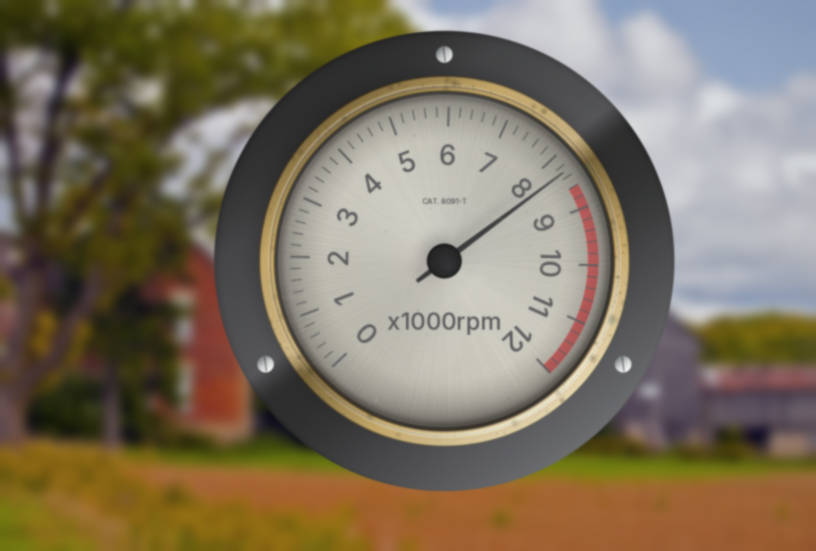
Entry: 8300 rpm
